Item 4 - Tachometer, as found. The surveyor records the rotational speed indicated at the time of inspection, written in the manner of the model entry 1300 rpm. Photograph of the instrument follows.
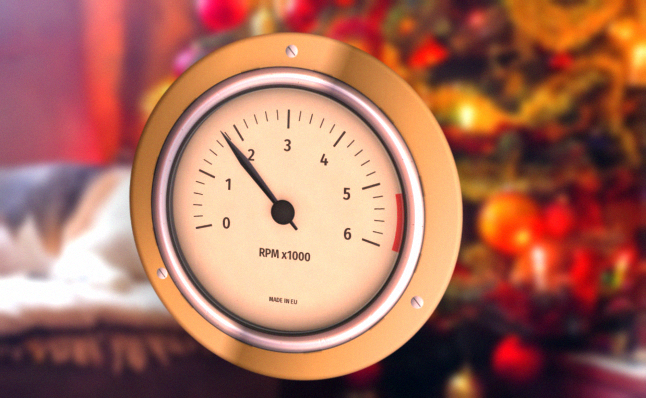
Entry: 1800 rpm
